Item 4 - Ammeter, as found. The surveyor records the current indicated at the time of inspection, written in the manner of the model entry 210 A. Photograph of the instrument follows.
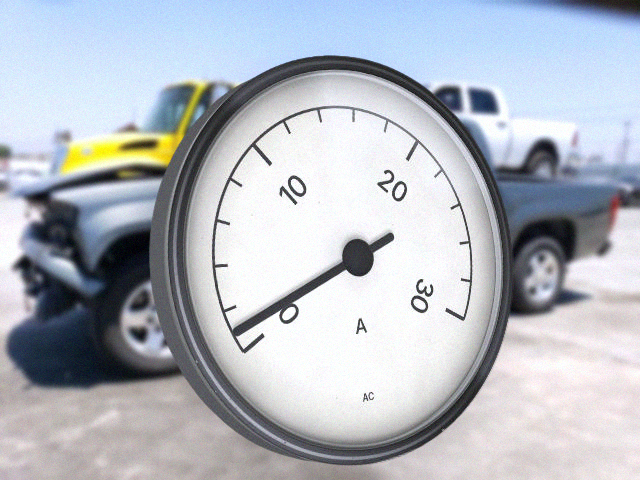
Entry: 1 A
